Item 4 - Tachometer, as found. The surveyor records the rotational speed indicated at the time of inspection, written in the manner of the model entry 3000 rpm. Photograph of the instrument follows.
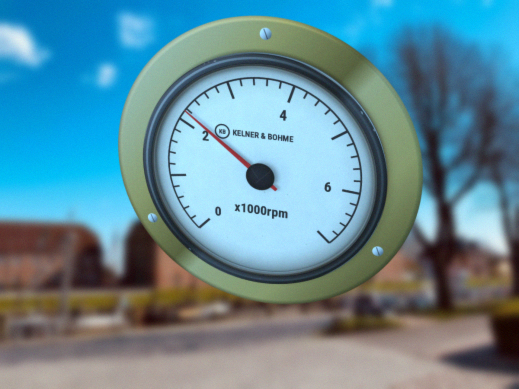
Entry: 2200 rpm
